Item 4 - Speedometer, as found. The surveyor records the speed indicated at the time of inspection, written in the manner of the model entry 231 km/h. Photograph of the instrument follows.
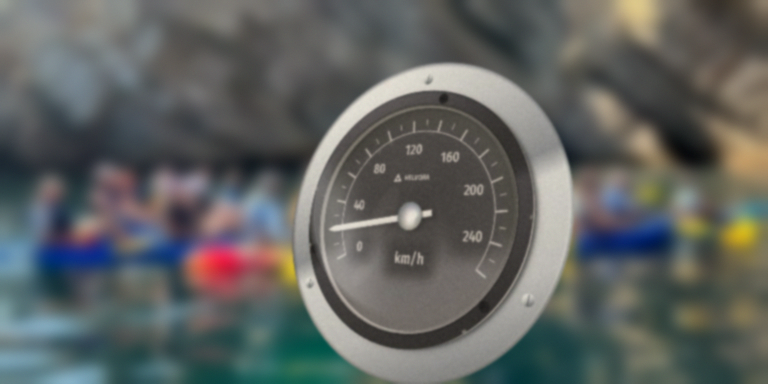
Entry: 20 km/h
